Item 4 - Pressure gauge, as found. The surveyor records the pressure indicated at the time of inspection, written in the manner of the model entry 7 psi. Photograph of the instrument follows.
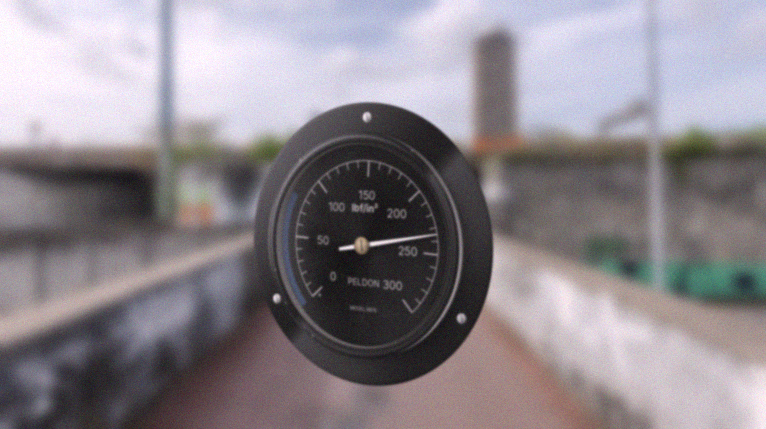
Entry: 235 psi
